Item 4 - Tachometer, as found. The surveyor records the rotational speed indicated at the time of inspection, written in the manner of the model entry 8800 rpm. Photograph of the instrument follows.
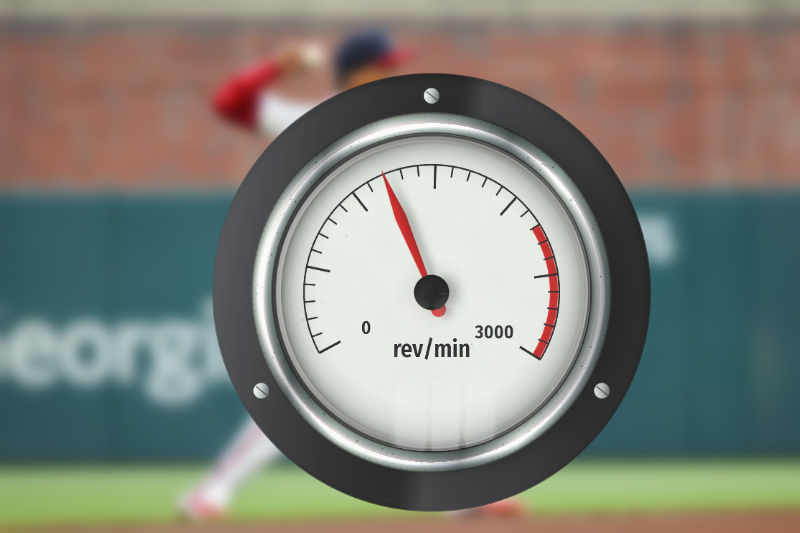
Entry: 1200 rpm
